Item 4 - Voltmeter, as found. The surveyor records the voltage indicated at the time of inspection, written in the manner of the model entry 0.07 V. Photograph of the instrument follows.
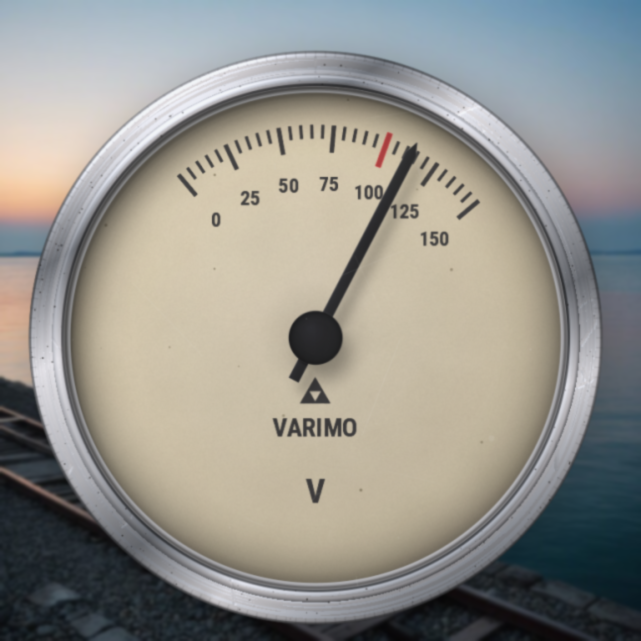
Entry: 112.5 V
